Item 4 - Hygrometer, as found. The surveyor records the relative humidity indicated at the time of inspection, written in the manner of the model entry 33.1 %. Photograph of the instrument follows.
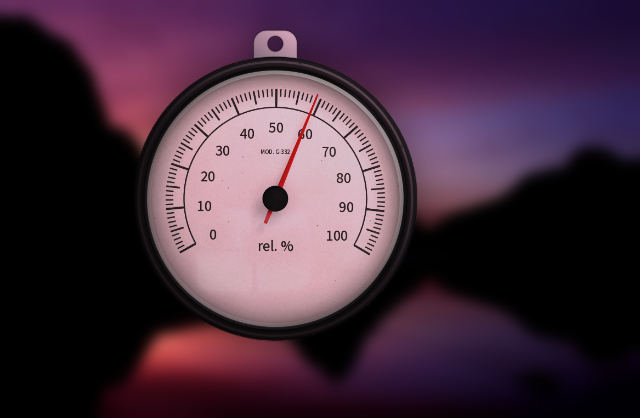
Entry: 59 %
